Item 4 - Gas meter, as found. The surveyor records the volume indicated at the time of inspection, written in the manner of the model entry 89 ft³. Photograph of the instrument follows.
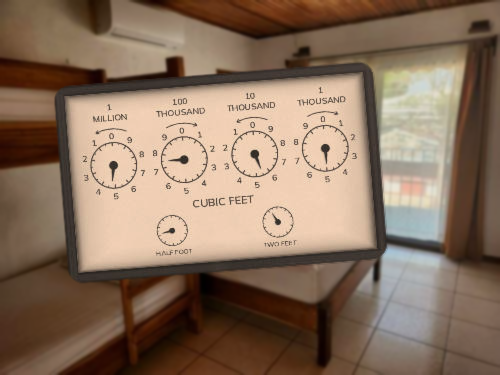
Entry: 475500 ft³
